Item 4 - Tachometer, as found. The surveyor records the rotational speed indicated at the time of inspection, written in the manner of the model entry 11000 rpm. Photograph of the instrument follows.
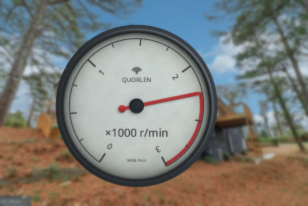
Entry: 2250 rpm
